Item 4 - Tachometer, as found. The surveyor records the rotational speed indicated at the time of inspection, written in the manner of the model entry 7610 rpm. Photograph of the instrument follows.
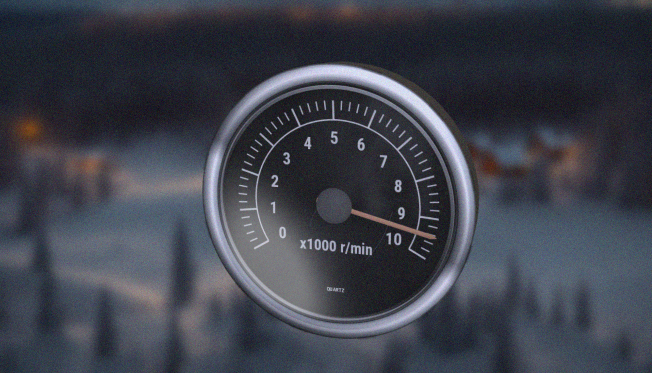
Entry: 9400 rpm
